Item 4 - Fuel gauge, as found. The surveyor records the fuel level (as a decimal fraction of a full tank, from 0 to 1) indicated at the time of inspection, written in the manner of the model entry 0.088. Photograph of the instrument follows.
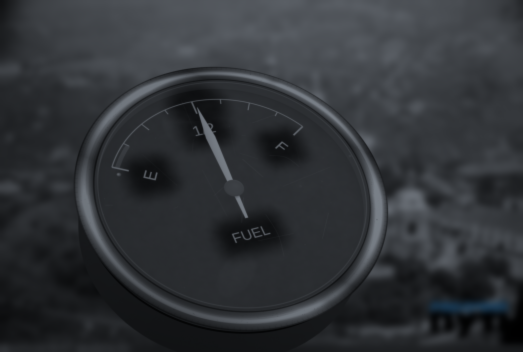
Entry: 0.5
